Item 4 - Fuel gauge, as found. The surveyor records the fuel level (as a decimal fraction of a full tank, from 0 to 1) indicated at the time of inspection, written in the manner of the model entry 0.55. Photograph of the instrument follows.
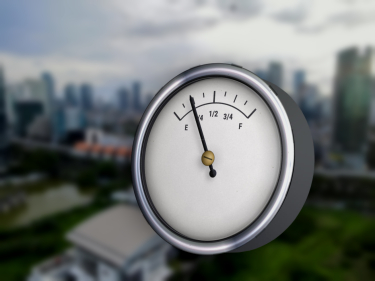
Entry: 0.25
